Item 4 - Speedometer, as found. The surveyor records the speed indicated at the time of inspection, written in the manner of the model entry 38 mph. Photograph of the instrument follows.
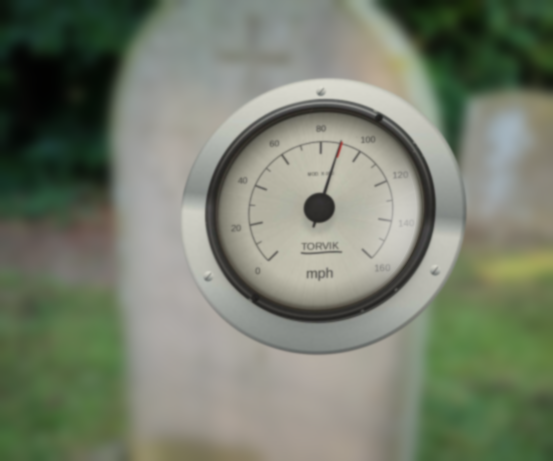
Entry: 90 mph
